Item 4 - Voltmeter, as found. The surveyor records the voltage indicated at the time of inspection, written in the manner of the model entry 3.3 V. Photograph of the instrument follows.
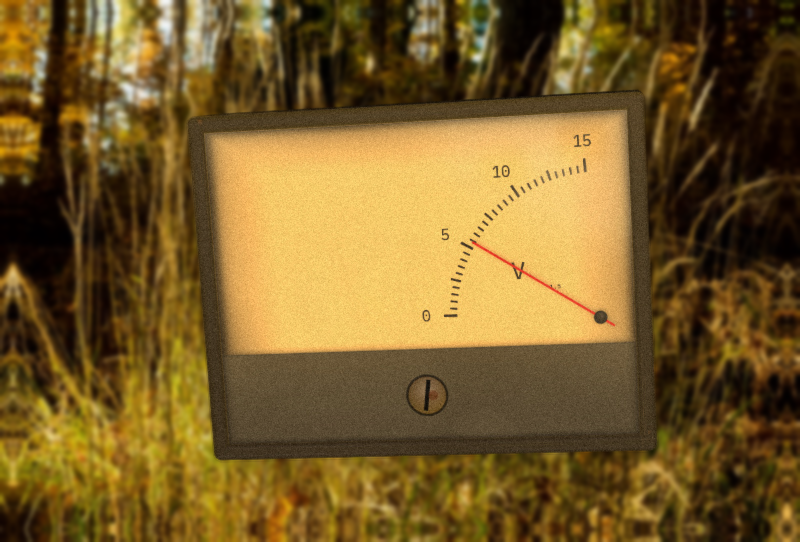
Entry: 5.5 V
